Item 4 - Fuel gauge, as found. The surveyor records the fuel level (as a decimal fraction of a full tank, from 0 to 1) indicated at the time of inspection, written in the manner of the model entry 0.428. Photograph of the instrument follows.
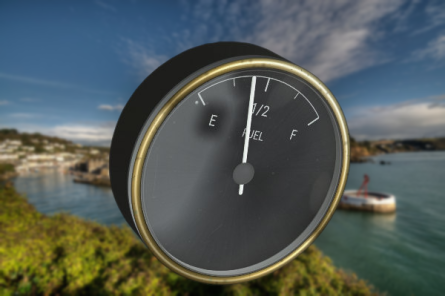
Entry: 0.375
